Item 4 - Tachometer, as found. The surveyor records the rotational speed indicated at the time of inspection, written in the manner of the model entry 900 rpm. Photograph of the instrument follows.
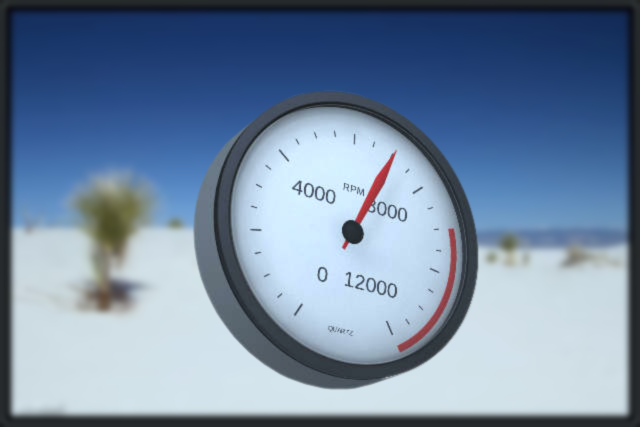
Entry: 7000 rpm
